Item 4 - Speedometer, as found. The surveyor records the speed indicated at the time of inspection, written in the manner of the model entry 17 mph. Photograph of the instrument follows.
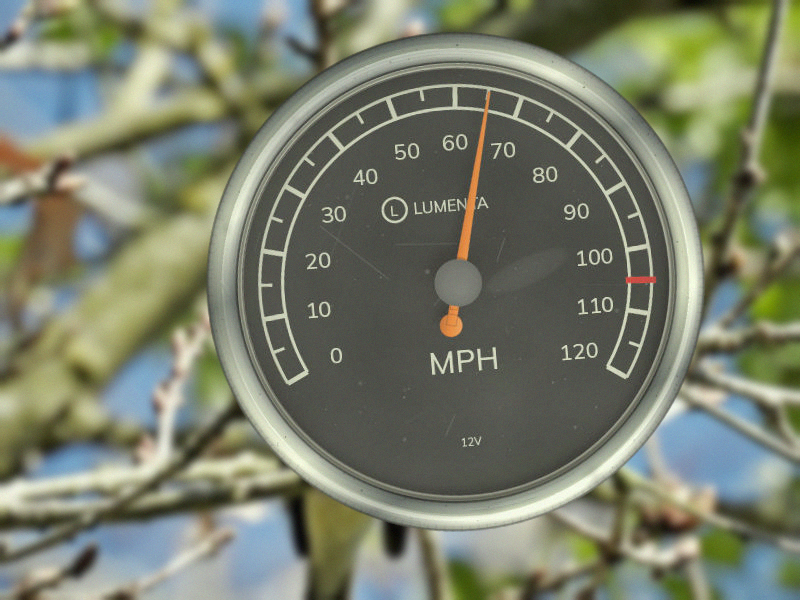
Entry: 65 mph
